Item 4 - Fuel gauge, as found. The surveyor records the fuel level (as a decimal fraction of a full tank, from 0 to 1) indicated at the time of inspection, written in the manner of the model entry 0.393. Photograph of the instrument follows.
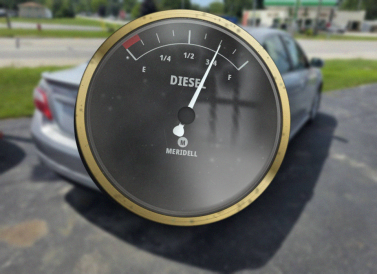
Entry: 0.75
